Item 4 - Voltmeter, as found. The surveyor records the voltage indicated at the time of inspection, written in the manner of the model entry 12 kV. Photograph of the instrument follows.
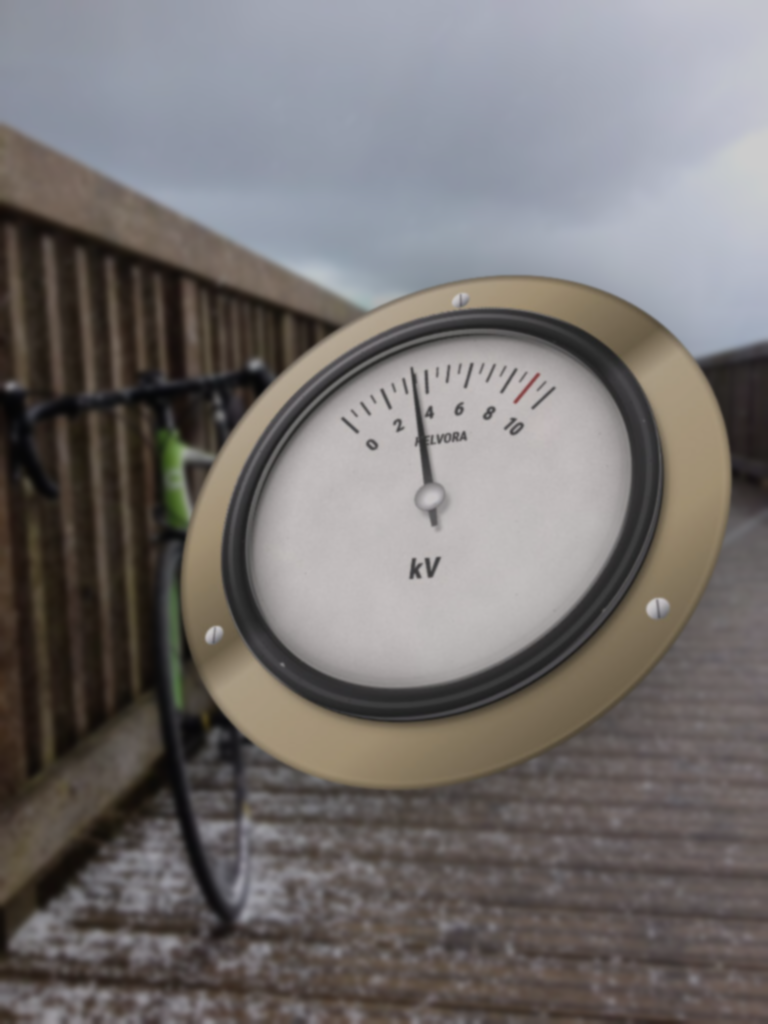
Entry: 3.5 kV
